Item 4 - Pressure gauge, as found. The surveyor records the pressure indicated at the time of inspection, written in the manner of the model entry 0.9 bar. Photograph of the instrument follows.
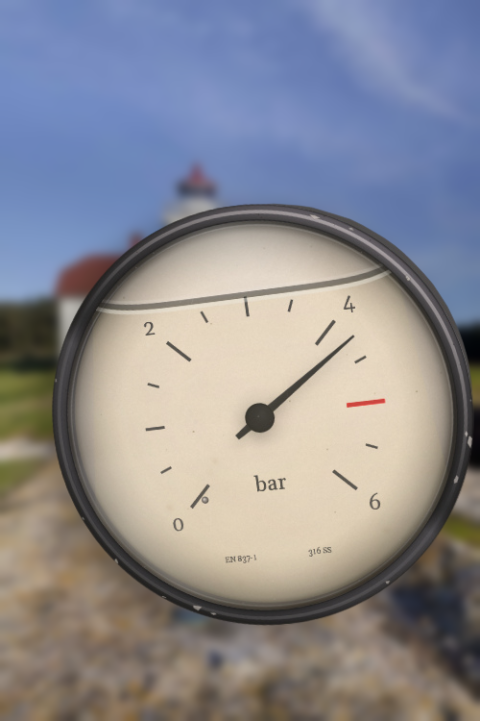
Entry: 4.25 bar
